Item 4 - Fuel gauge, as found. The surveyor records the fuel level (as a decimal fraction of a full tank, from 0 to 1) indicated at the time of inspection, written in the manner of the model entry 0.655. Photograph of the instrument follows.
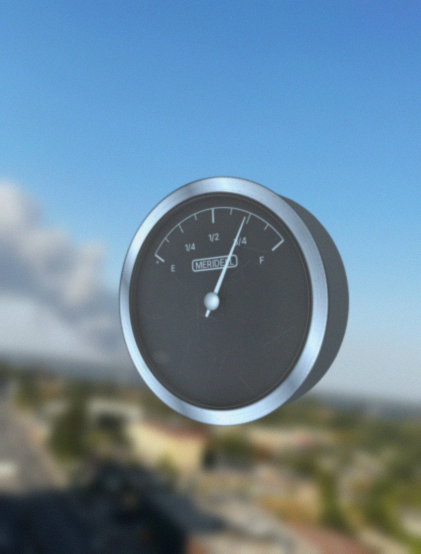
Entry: 0.75
